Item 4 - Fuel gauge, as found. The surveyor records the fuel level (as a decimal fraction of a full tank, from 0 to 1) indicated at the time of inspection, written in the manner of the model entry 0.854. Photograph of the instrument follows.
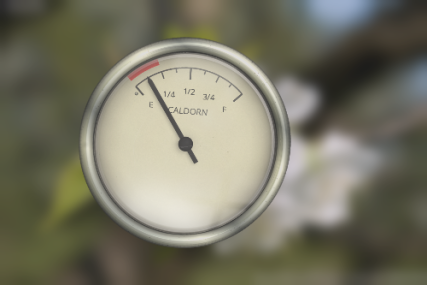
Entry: 0.125
